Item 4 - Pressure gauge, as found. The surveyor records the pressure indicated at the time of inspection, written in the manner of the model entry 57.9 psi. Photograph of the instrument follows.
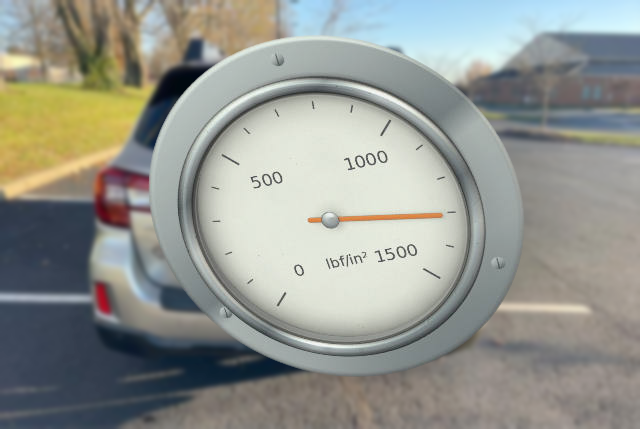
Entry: 1300 psi
